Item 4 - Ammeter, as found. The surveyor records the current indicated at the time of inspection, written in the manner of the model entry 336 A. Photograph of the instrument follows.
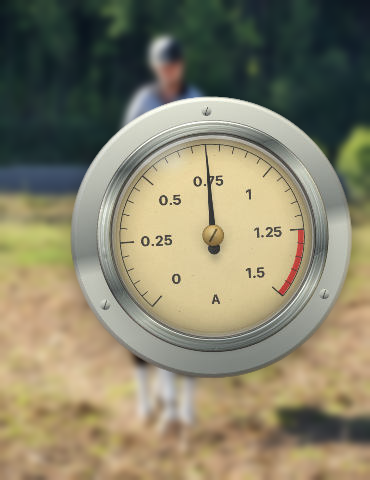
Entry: 0.75 A
